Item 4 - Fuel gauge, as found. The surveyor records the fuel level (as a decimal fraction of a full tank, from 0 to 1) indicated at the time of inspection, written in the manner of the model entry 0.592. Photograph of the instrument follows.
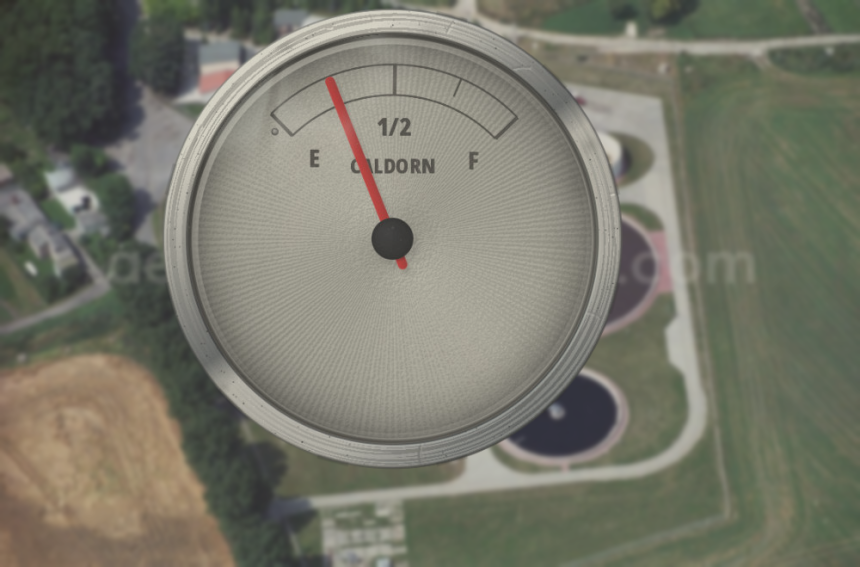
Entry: 0.25
